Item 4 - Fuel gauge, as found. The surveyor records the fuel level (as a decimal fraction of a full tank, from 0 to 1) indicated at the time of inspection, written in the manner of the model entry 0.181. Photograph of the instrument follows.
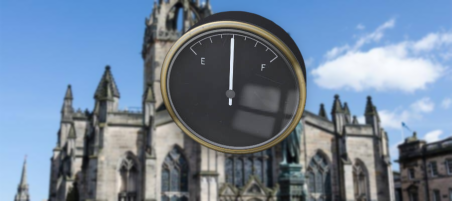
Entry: 0.5
